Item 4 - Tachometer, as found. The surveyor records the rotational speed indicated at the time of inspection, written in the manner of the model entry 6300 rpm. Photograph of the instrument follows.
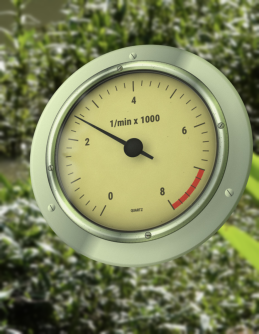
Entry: 2500 rpm
